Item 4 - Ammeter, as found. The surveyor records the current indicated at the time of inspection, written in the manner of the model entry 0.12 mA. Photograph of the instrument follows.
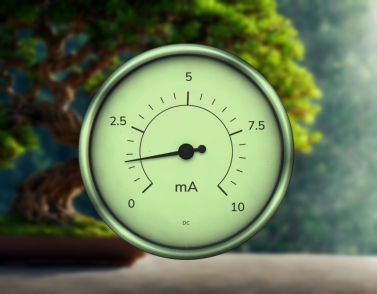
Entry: 1.25 mA
